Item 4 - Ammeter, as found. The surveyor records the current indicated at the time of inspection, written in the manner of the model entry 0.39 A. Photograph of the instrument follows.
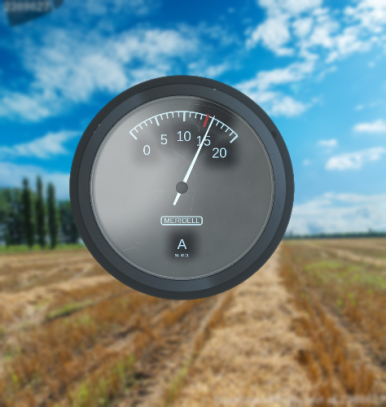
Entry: 15 A
